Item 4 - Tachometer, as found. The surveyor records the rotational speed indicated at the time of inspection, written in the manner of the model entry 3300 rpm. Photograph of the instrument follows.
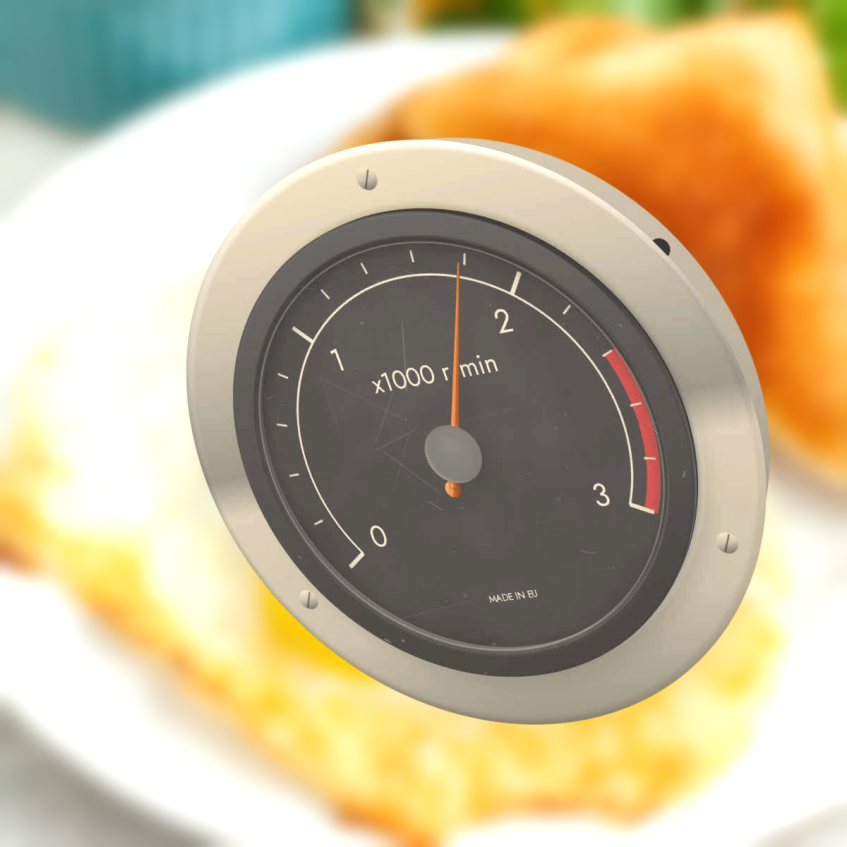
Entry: 1800 rpm
